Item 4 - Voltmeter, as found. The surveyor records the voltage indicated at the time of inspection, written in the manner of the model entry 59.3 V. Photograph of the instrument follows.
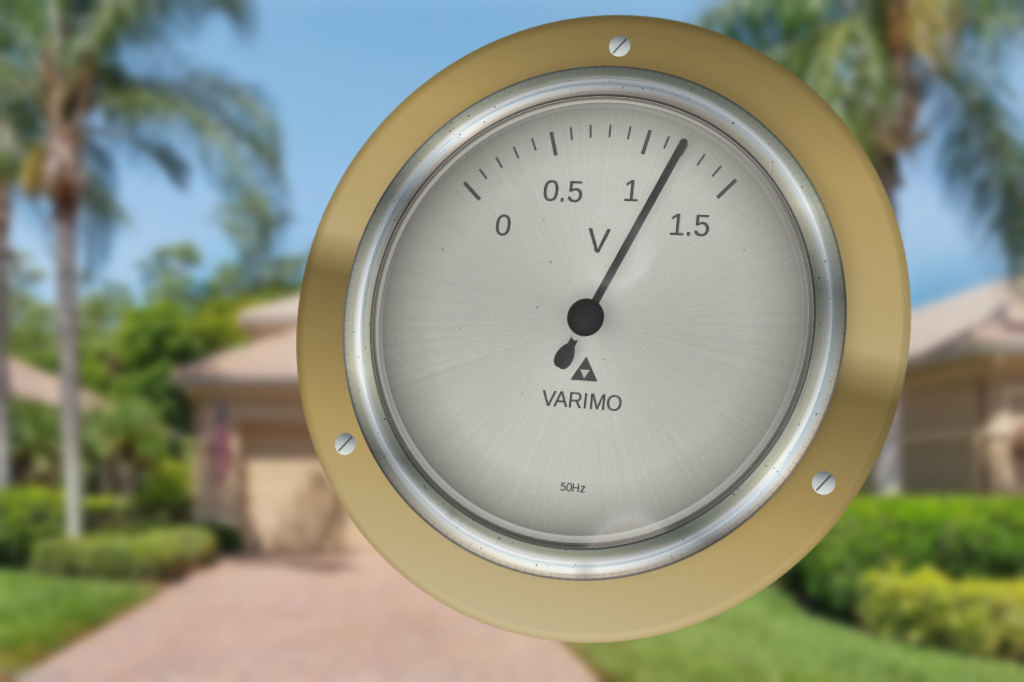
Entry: 1.2 V
